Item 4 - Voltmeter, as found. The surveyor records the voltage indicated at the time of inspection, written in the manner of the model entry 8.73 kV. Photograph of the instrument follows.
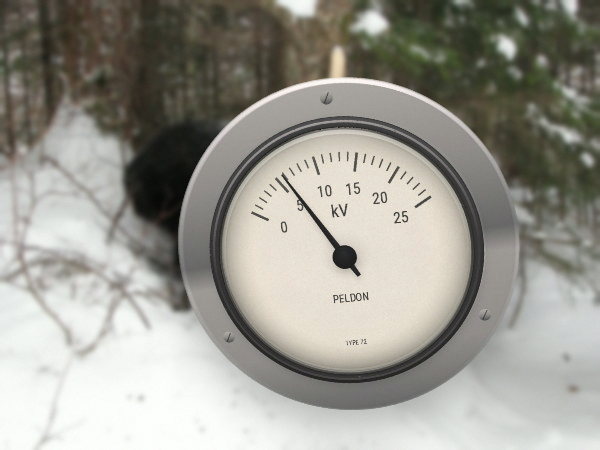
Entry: 6 kV
